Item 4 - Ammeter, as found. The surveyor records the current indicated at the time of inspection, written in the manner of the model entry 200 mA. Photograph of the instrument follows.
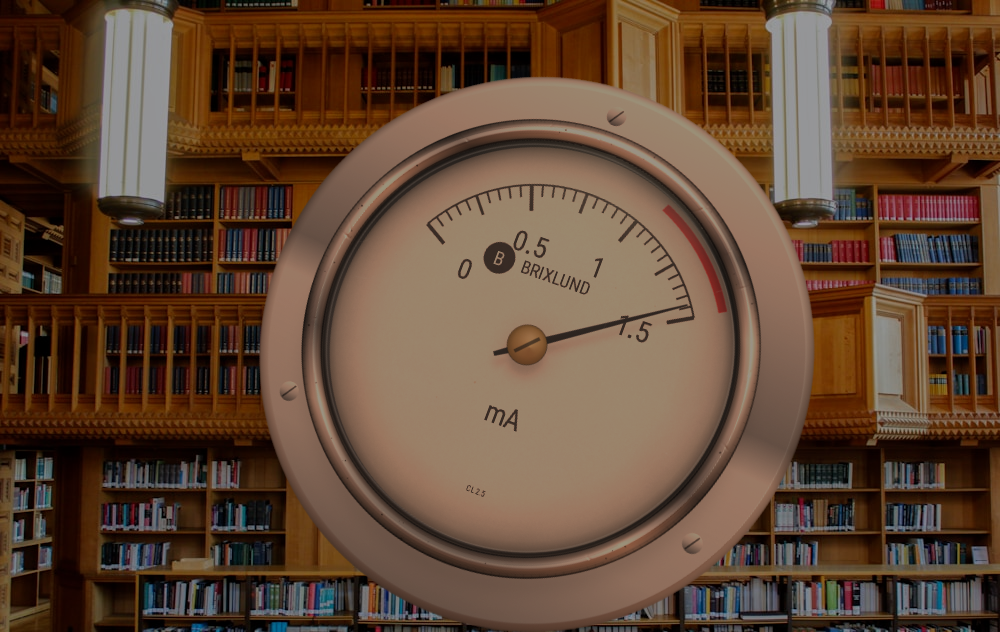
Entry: 1.45 mA
